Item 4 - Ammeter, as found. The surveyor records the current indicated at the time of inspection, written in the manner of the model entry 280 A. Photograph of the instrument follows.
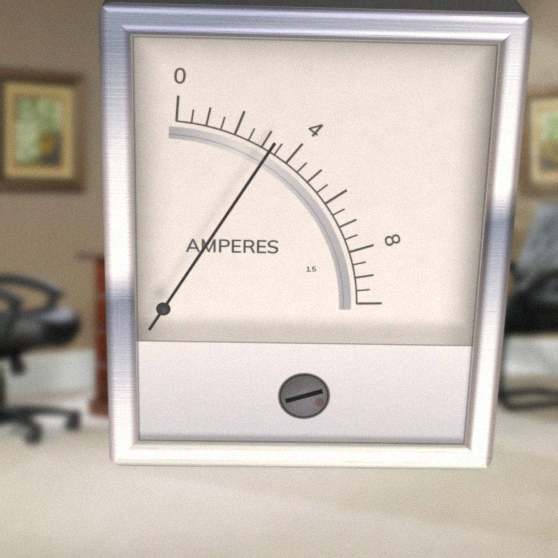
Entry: 3.25 A
